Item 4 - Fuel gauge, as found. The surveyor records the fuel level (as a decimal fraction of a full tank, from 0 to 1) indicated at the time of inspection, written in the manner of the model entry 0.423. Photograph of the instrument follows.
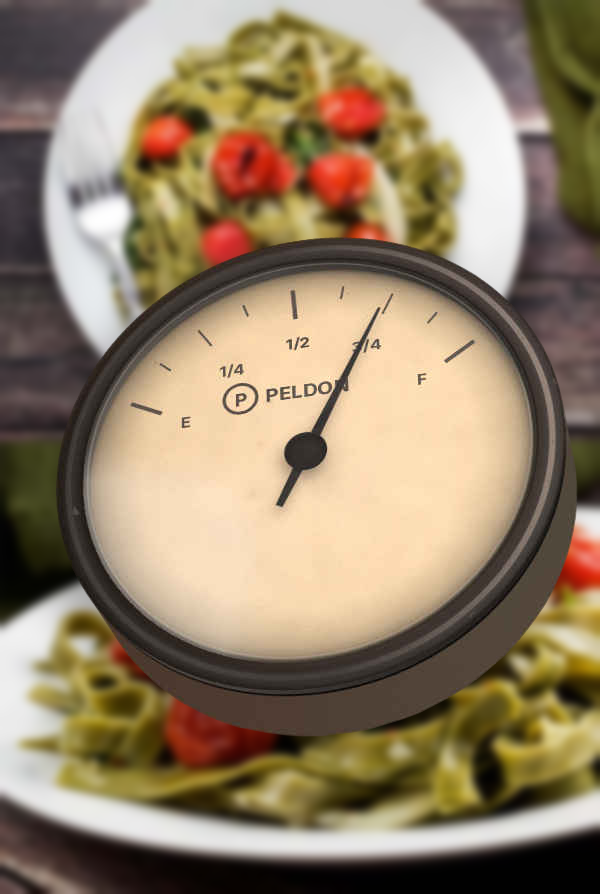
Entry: 0.75
